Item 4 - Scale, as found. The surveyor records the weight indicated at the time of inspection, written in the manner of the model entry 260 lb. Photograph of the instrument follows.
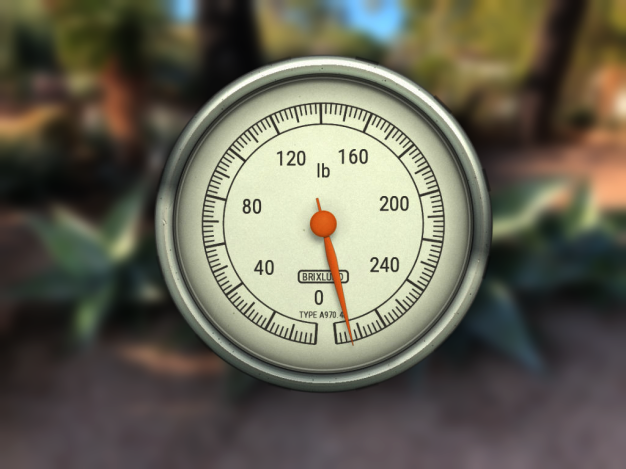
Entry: 274 lb
